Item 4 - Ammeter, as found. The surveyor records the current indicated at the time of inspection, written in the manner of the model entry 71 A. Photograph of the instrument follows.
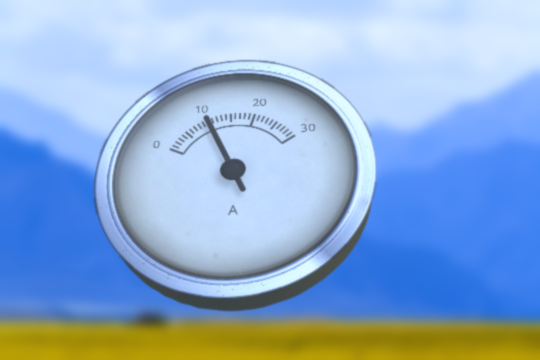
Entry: 10 A
